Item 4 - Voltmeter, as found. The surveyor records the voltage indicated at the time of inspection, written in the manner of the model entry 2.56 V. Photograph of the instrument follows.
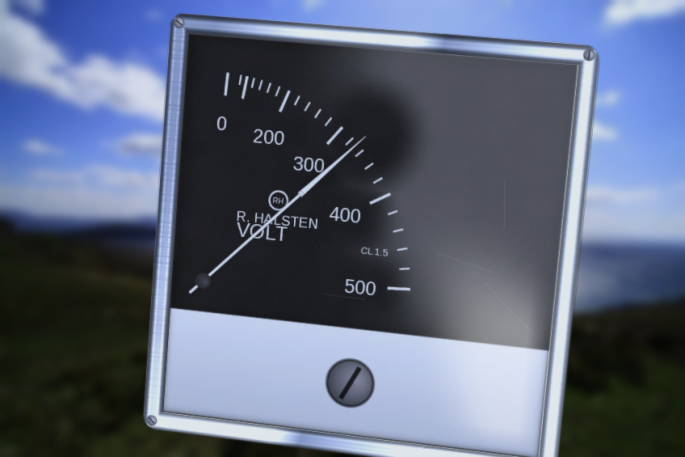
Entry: 330 V
